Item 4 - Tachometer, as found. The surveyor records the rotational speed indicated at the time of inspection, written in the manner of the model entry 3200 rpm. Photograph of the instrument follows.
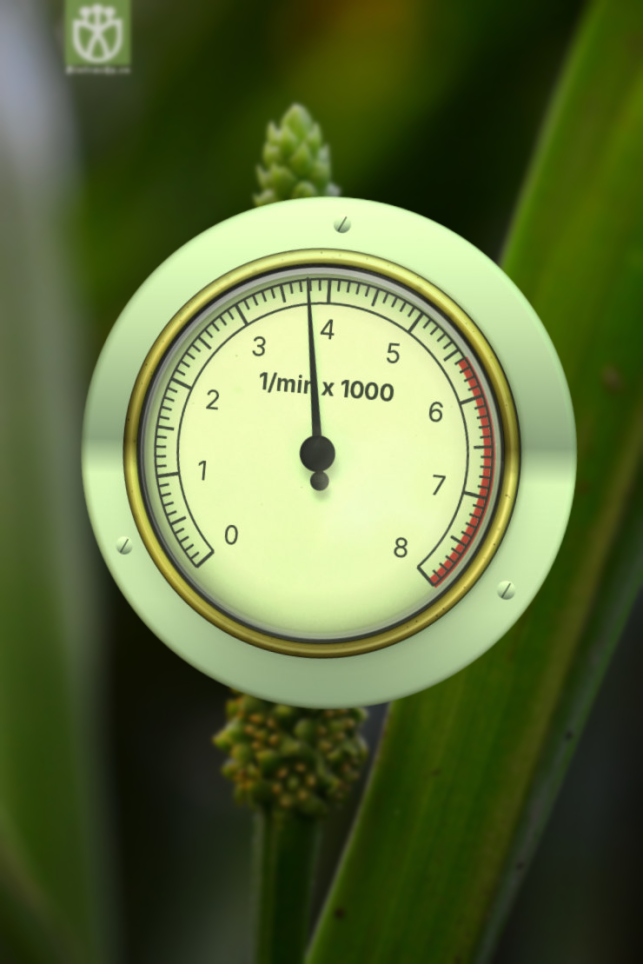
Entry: 3800 rpm
